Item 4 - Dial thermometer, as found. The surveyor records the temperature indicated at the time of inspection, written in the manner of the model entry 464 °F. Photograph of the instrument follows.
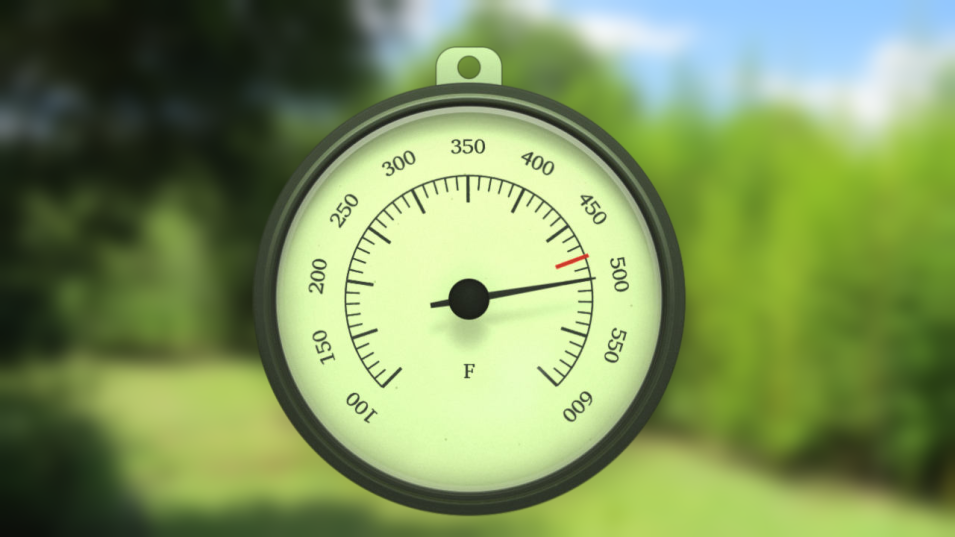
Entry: 500 °F
